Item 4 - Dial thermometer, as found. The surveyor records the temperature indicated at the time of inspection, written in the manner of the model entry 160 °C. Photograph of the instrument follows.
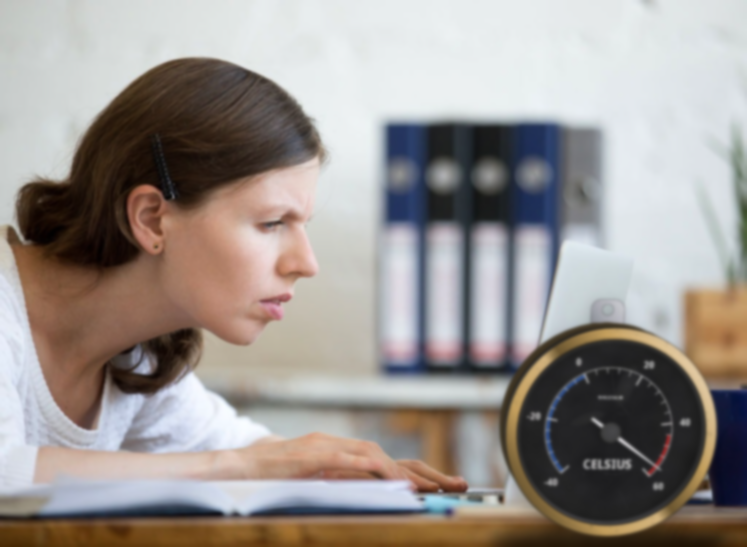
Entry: 56 °C
